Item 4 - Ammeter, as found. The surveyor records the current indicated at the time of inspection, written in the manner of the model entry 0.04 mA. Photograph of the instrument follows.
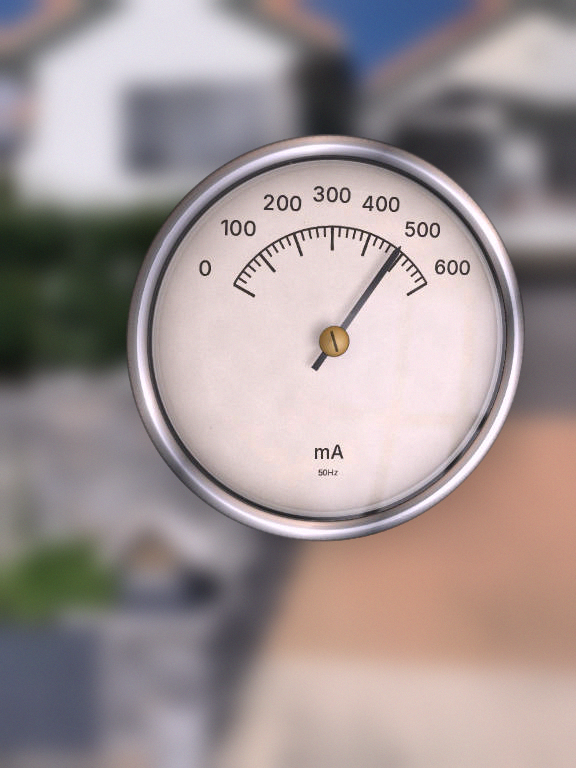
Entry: 480 mA
